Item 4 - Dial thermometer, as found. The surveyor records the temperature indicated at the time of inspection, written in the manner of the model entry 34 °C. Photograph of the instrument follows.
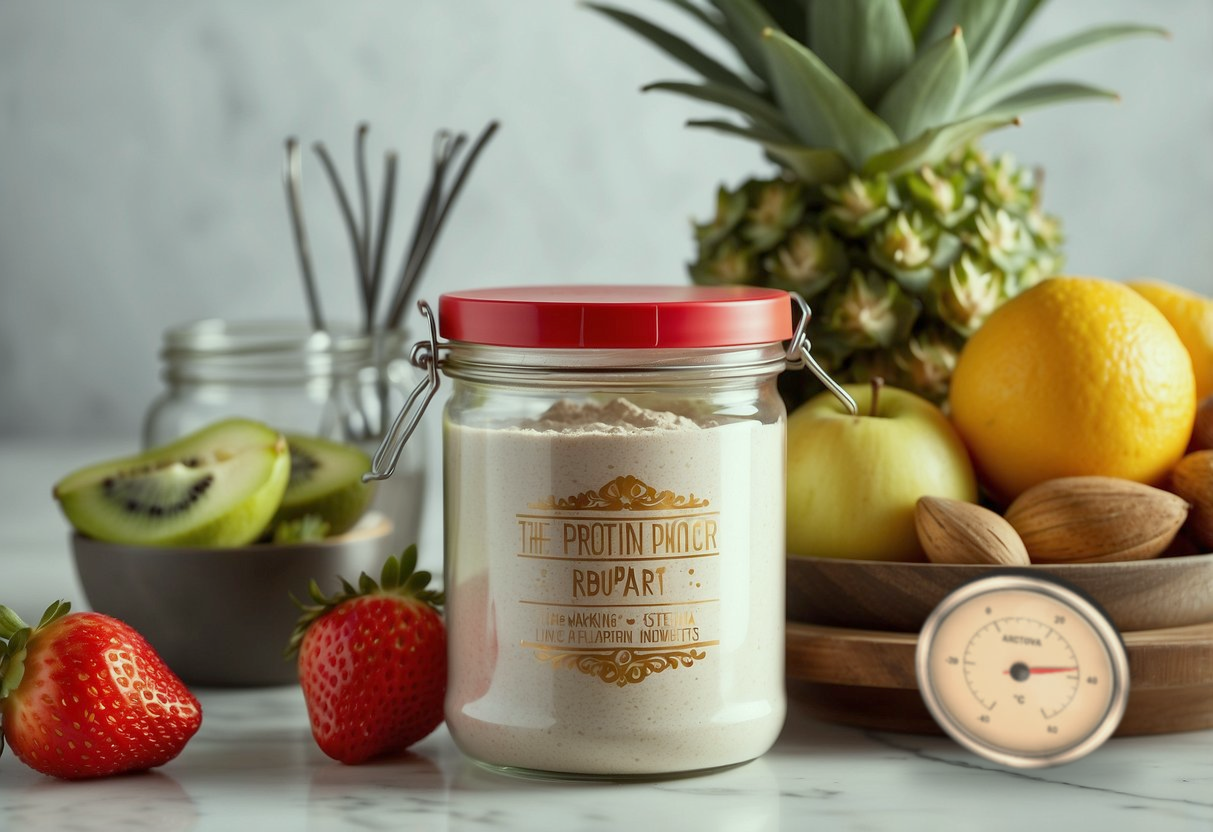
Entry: 36 °C
